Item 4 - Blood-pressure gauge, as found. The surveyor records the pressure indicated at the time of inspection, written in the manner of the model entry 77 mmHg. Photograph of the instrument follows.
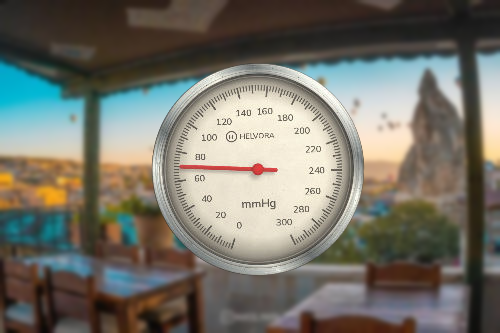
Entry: 70 mmHg
